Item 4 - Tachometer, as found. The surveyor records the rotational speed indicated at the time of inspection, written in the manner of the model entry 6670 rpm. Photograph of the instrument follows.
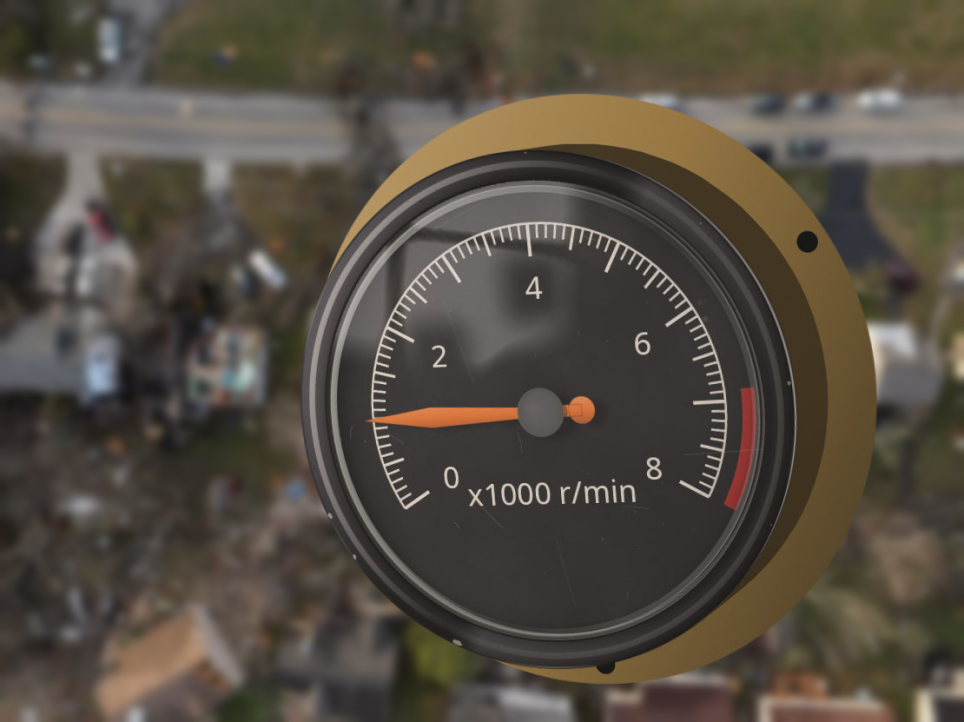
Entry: 1000 rpm
